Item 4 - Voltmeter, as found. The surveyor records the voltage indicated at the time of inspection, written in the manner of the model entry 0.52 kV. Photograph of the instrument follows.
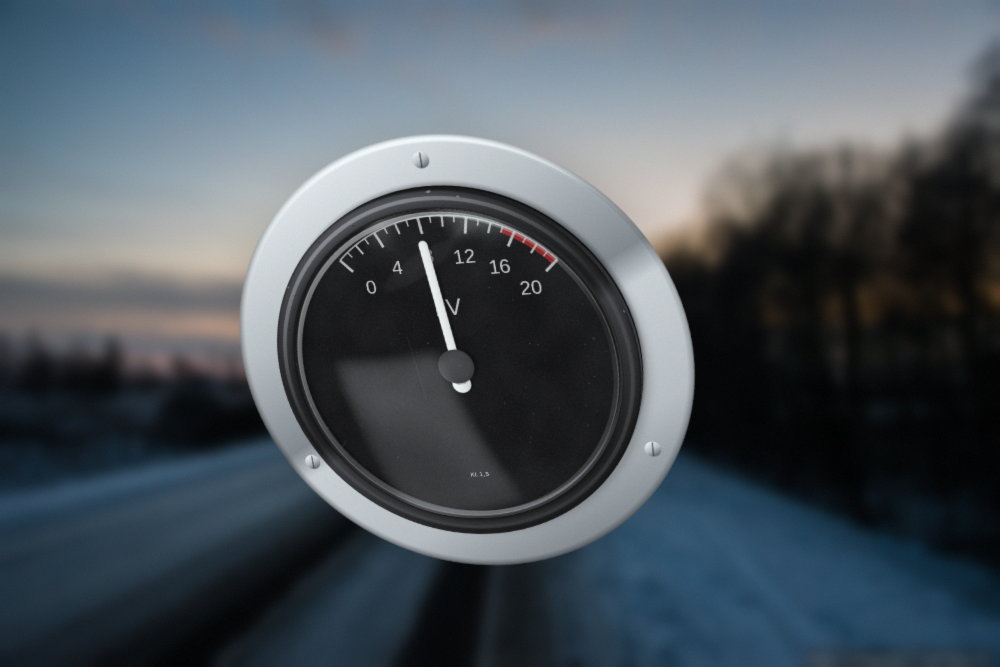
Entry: 8 kV
